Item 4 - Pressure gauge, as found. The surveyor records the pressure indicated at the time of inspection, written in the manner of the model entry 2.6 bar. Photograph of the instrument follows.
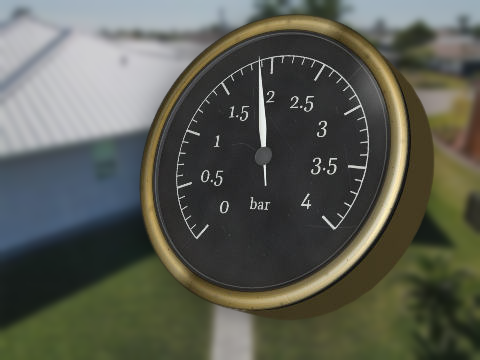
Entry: 1.9 bar
